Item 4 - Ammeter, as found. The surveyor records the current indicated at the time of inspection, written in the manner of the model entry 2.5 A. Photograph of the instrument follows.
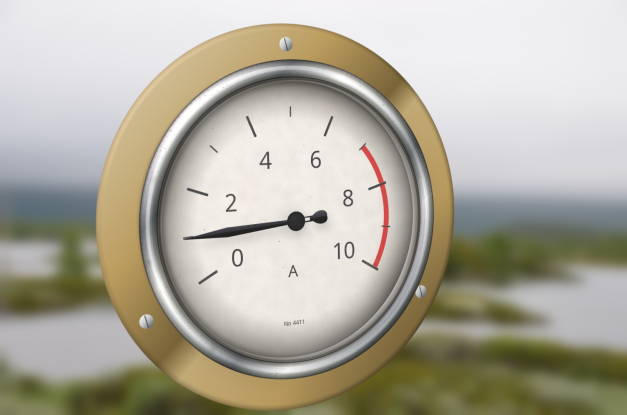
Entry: 1 A
